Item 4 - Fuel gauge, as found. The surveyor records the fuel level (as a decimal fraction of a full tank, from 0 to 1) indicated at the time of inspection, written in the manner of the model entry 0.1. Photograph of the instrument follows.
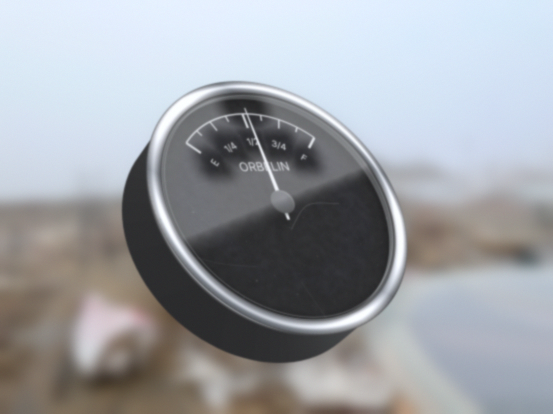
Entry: 0.5
